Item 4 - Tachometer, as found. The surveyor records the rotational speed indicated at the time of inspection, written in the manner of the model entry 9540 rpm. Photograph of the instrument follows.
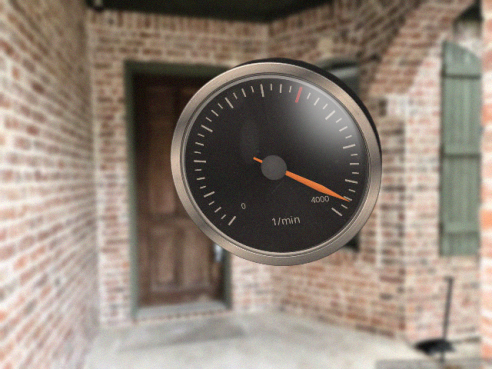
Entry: 3800 rpm
